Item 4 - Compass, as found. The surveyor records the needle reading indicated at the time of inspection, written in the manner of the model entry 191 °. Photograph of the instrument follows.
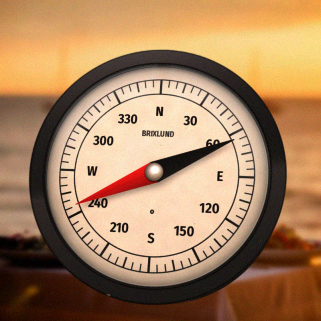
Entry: 245 °
